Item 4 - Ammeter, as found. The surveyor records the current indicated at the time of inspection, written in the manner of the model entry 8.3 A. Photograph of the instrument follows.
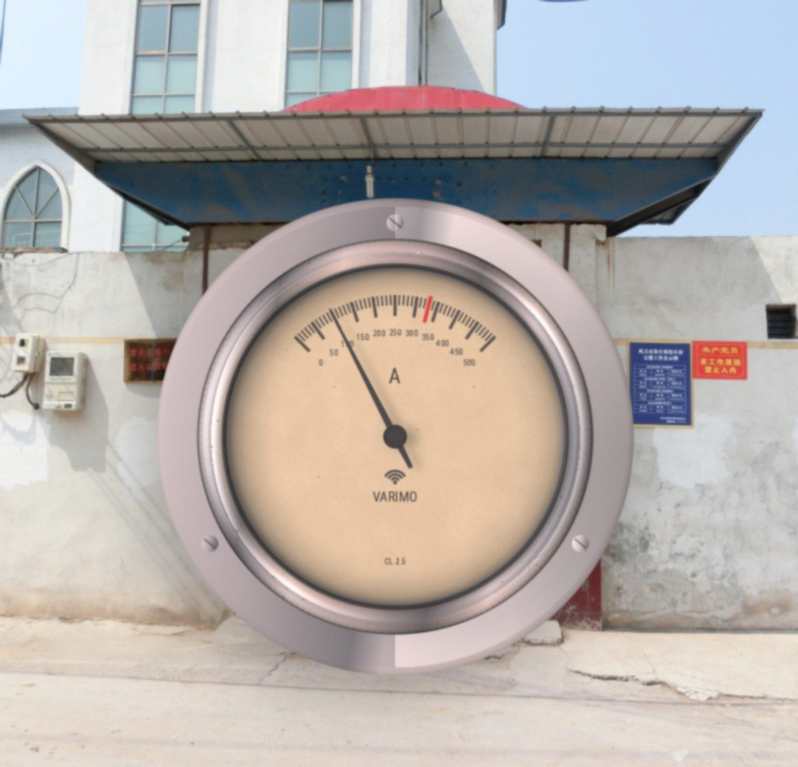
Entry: 100 A
